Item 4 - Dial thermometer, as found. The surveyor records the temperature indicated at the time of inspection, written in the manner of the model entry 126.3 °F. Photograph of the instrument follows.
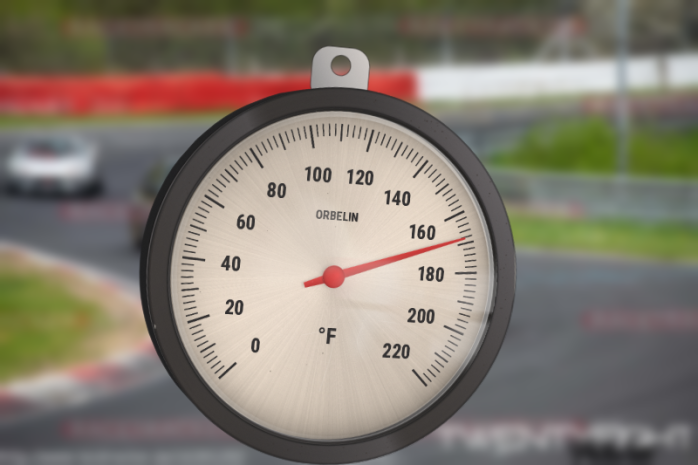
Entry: 168 °F
